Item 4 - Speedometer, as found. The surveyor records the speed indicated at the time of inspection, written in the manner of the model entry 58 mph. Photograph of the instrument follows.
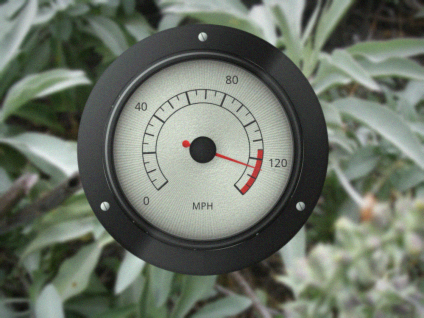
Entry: 125 mph
